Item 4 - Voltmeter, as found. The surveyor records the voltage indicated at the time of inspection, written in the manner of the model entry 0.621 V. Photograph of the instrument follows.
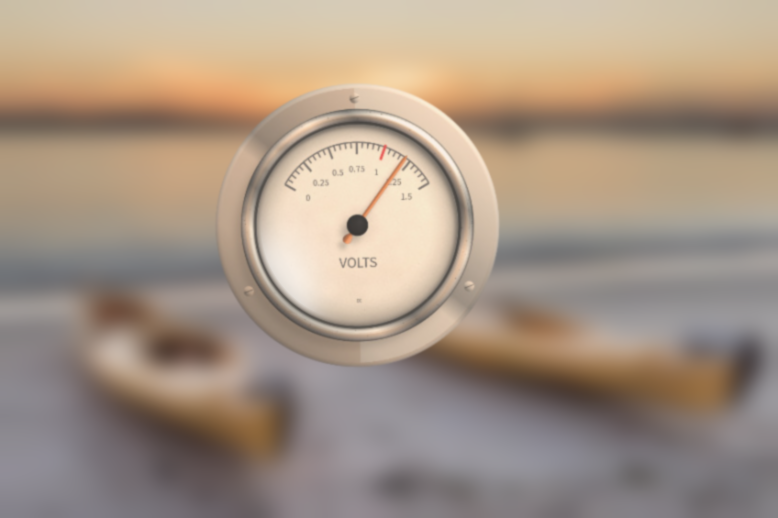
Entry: 1.2 V
